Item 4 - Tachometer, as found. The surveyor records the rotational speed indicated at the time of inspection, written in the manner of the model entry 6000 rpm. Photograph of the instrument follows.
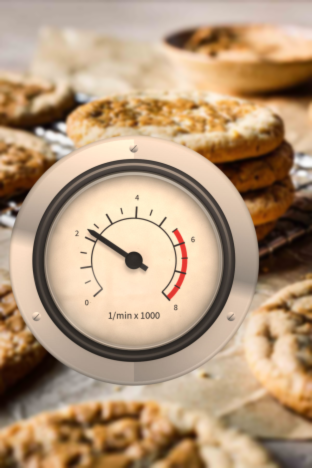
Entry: 2250 rpm
